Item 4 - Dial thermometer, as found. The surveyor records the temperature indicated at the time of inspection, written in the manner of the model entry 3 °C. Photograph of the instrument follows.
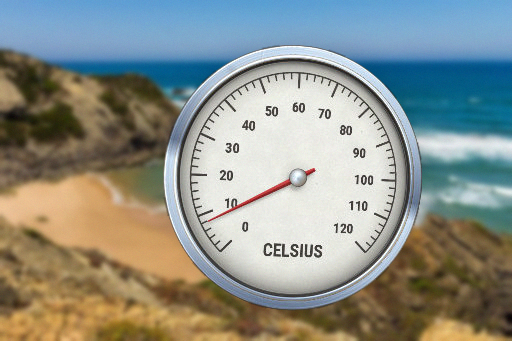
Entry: 8 °C
